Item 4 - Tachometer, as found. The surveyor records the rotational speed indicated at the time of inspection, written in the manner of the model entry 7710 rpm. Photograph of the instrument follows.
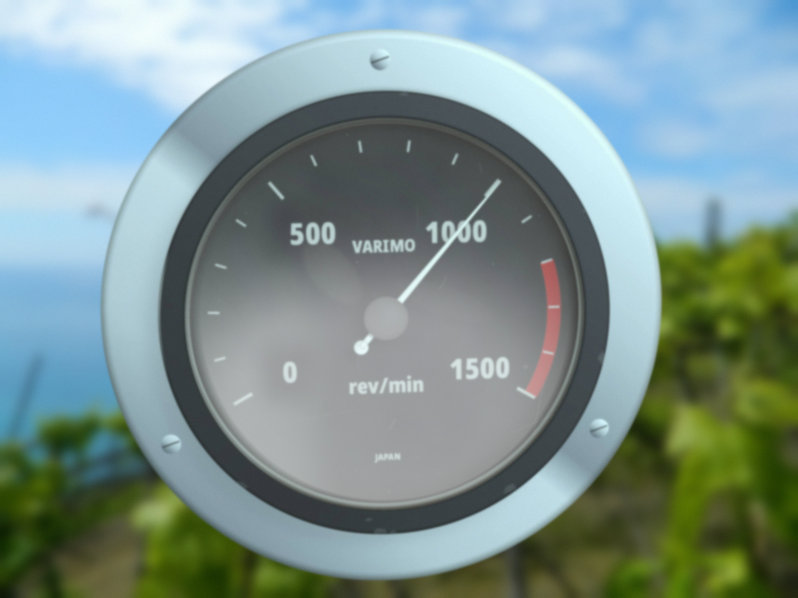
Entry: 1000 rpm
